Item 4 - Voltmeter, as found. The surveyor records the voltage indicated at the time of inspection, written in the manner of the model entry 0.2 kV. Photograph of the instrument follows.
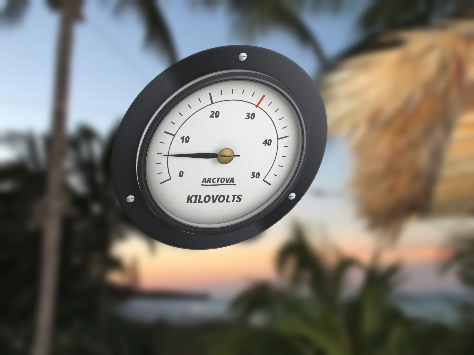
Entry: 6 kV
